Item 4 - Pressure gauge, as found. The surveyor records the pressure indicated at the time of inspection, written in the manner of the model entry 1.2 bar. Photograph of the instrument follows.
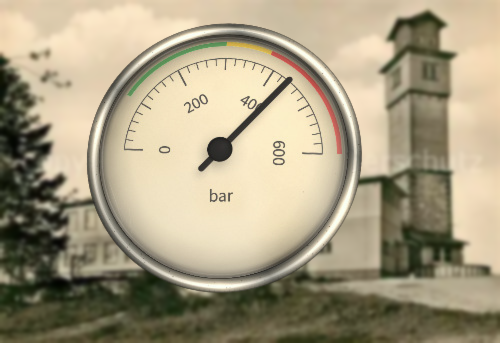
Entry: 440 bar
